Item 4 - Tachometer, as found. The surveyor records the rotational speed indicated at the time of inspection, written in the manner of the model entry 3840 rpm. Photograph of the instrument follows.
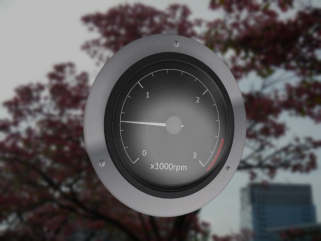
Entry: 500 rpm
